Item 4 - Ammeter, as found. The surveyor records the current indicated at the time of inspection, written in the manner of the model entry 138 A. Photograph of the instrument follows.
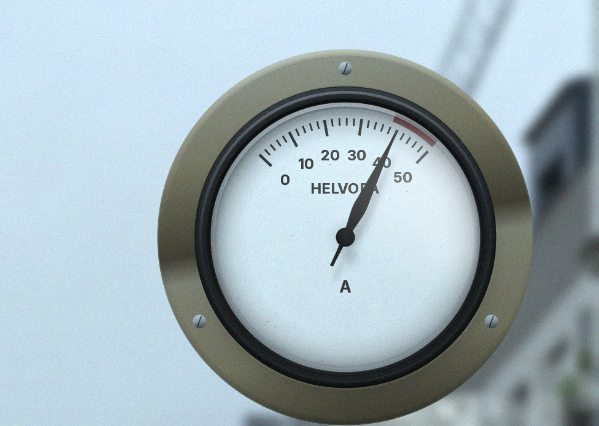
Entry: 40 A
